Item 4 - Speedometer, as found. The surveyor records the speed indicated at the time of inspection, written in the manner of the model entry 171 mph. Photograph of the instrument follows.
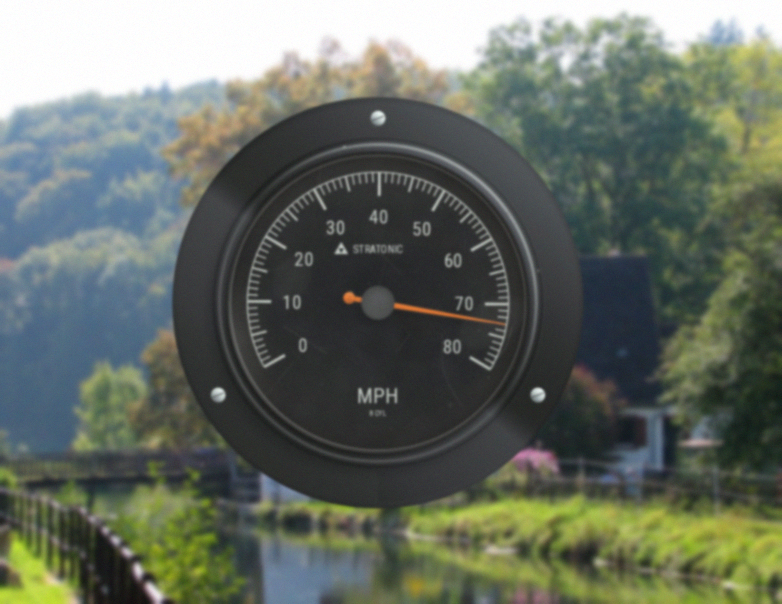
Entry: 73 mph
